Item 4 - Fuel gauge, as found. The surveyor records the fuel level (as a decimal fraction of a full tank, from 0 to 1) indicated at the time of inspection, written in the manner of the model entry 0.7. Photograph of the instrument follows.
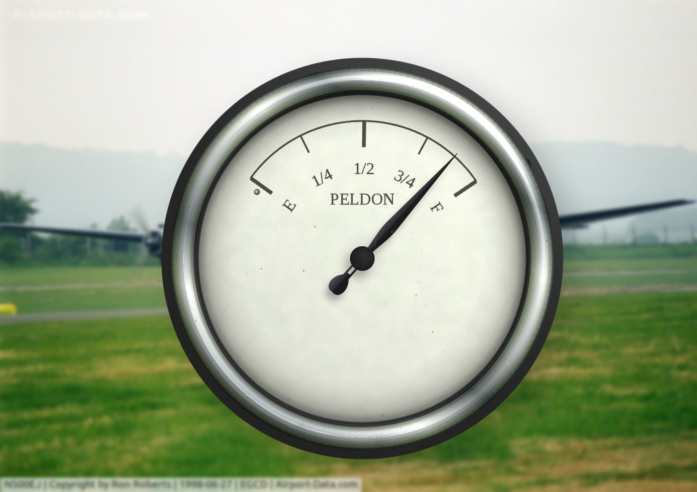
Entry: 0.875
